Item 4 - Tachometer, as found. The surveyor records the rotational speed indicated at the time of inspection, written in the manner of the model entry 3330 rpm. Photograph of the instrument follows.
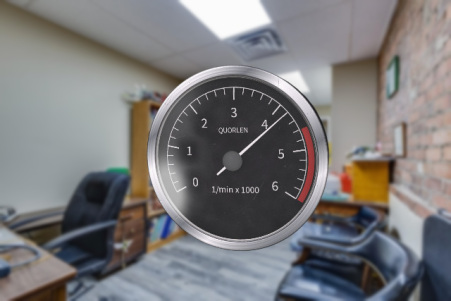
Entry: 4200 rpm
